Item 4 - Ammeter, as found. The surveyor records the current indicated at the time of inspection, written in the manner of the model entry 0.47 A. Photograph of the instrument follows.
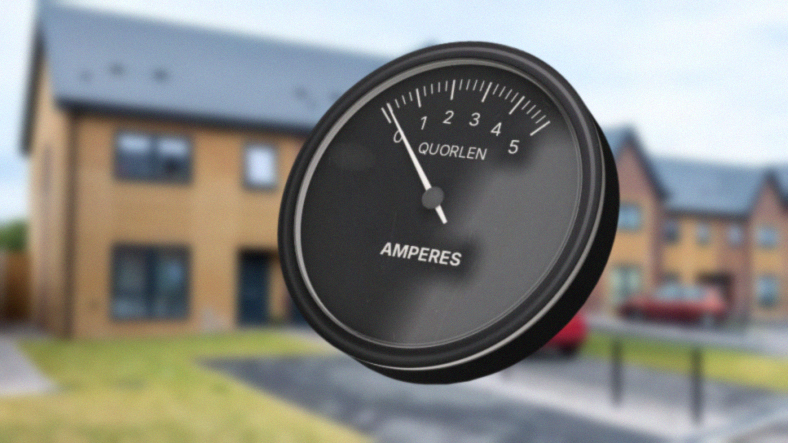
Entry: 0.2 A
